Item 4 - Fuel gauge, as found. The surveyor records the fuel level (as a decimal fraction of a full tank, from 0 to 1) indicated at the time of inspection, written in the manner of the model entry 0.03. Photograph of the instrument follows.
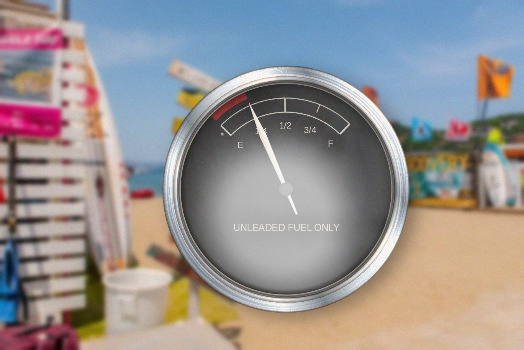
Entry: 0.25
